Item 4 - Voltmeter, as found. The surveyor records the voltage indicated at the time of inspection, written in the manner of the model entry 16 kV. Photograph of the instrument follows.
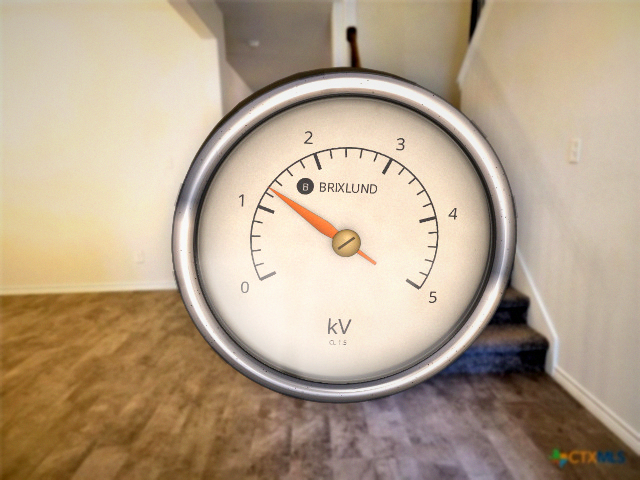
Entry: 1.3 kV
